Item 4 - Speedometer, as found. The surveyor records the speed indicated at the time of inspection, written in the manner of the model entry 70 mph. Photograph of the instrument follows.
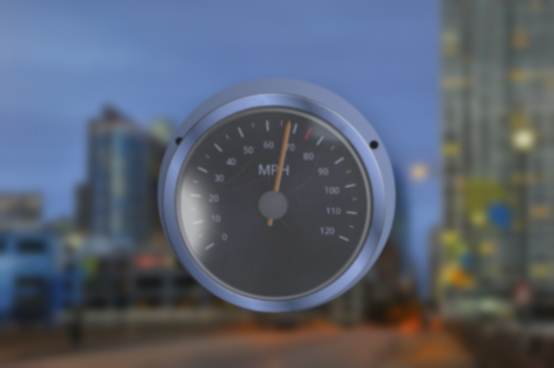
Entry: 67.5 mph
